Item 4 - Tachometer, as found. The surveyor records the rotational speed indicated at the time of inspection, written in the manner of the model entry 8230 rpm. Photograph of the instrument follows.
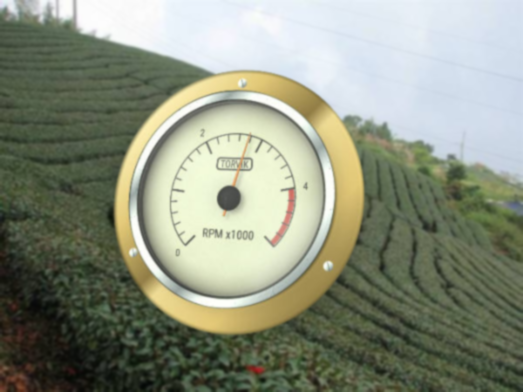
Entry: 2800 rpm
